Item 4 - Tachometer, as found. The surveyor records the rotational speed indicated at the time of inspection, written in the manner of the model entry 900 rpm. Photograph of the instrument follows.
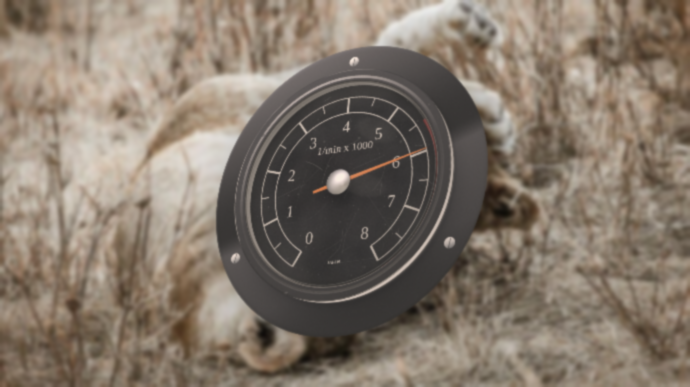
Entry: 6000 rpm
